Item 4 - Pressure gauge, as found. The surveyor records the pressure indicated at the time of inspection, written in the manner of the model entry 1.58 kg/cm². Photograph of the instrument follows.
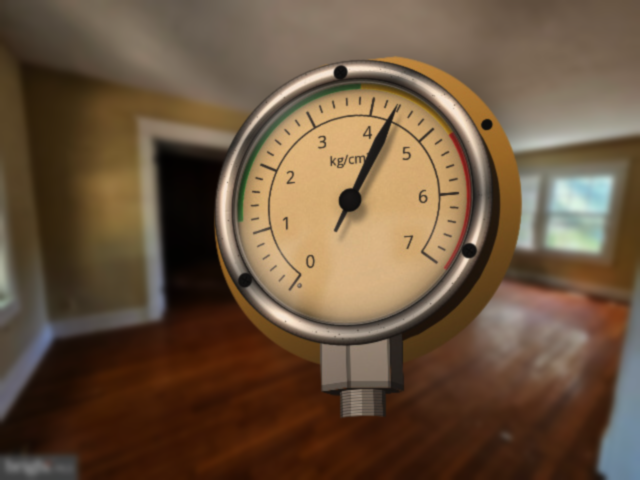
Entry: 4.4 kg/cm²
